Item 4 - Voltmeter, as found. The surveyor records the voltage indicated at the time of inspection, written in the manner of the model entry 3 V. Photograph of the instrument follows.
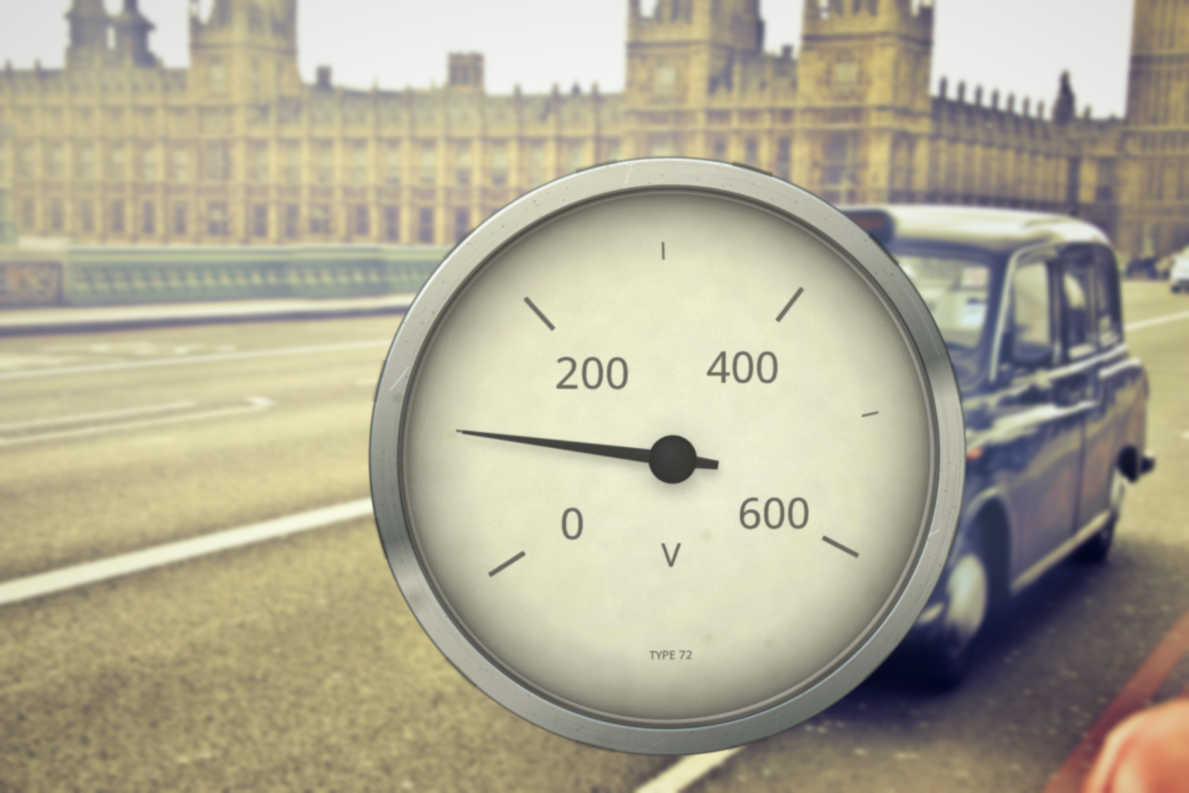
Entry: 100 V
